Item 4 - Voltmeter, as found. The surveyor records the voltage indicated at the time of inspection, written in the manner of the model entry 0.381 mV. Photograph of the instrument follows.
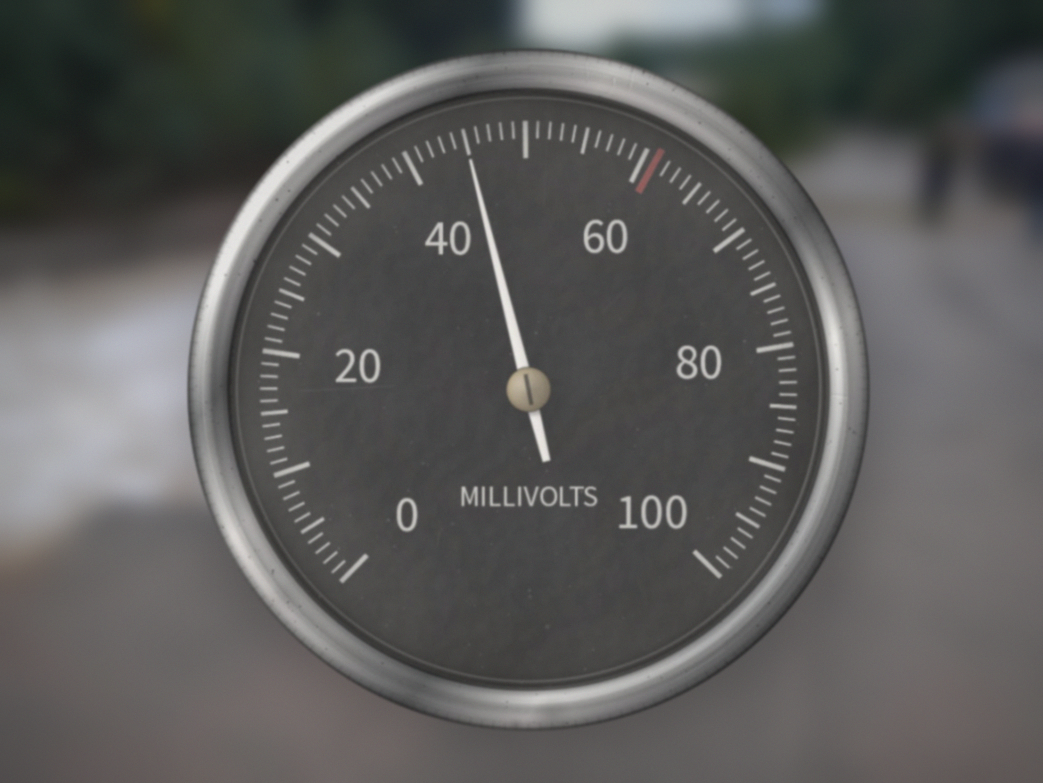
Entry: 45 mV
